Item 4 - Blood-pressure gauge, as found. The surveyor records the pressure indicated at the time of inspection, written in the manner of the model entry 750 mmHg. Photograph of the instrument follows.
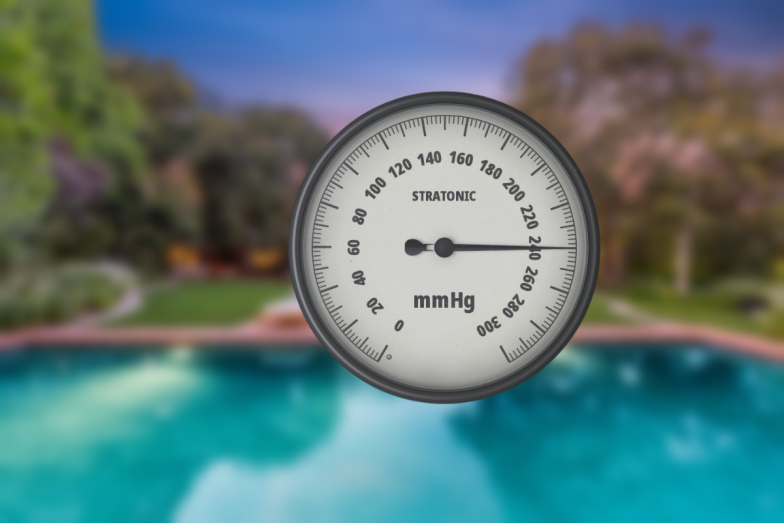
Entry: 240 mmHg
